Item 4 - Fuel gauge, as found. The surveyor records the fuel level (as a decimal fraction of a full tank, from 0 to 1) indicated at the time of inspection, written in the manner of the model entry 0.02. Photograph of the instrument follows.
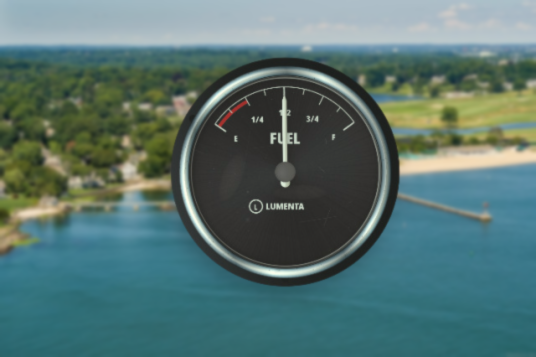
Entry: 0.5
